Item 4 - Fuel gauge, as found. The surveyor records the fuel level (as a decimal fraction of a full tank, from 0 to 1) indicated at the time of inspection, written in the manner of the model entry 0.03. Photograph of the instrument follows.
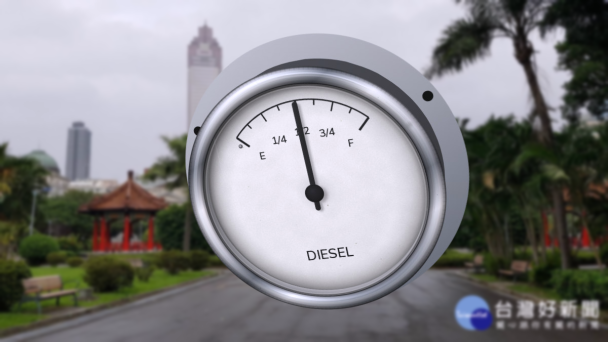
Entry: 0.5
